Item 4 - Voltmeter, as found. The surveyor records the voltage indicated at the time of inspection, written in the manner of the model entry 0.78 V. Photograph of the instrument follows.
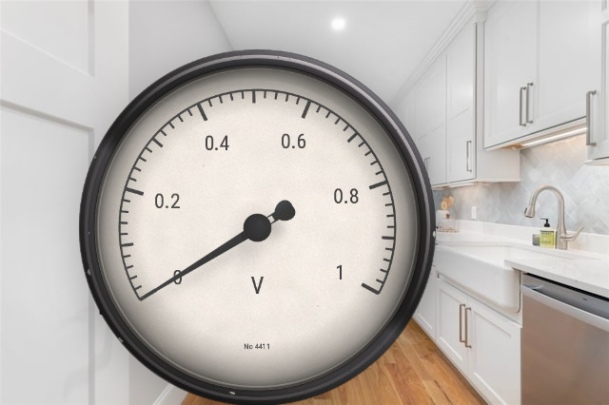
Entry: 0 V
